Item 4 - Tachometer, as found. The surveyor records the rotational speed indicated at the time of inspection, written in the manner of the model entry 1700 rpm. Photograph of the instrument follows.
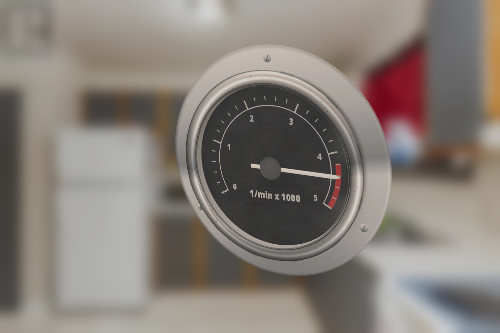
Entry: 4400 rpm
